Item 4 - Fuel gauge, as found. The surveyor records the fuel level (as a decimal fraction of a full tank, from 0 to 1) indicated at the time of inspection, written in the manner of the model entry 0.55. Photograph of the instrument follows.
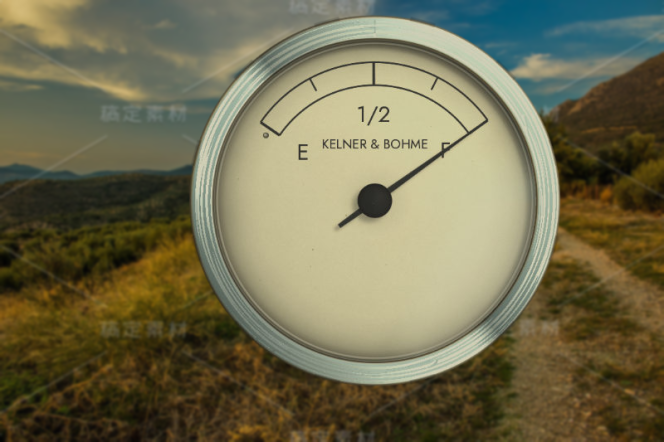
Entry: 1
